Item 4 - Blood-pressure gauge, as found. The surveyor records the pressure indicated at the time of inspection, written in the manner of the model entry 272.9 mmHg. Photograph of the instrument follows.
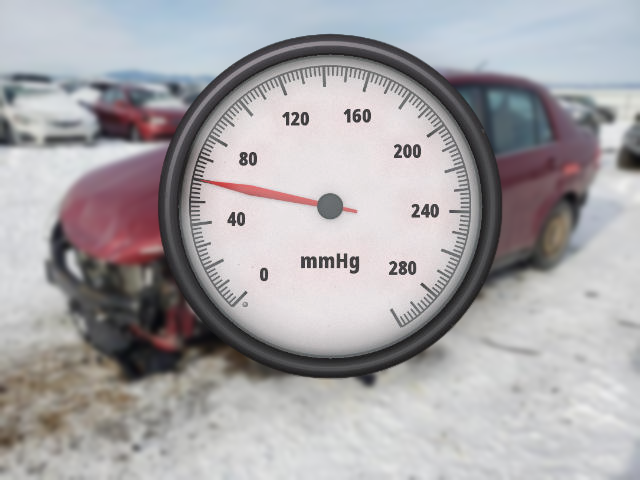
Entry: 60 mmHg
